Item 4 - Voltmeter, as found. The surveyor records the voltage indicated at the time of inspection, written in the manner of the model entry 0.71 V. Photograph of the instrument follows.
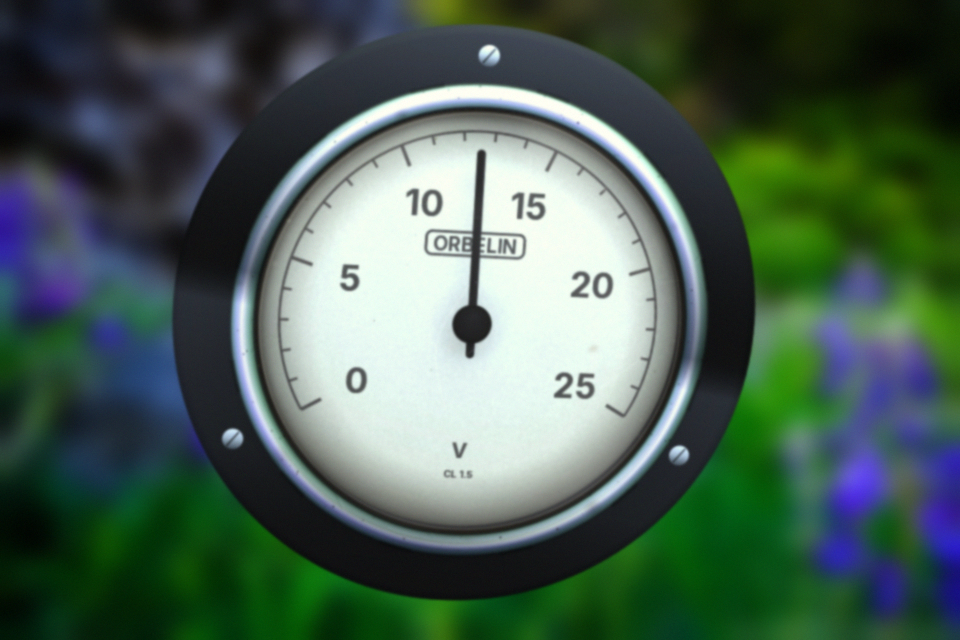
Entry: 12.5 V
